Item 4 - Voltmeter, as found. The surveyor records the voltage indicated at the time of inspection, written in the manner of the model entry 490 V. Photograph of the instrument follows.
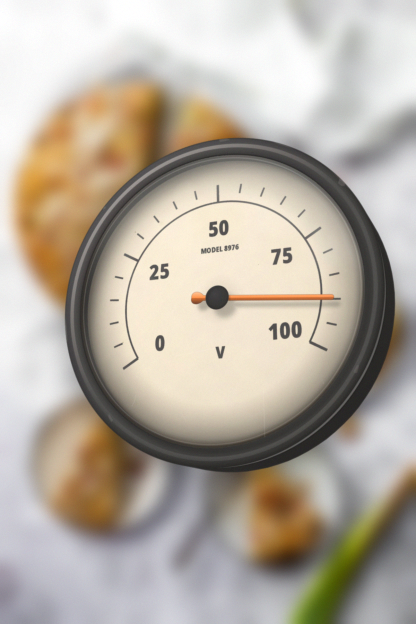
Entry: 90 V
